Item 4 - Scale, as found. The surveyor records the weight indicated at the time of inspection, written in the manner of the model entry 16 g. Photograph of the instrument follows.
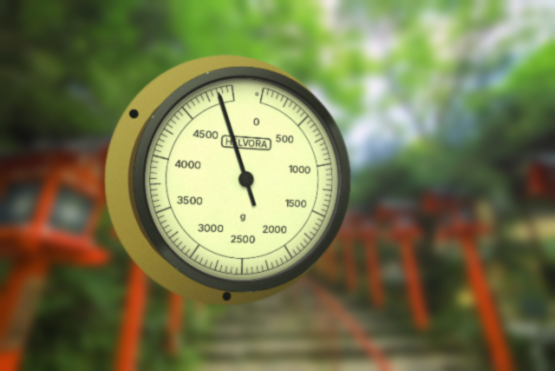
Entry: 4850 g
